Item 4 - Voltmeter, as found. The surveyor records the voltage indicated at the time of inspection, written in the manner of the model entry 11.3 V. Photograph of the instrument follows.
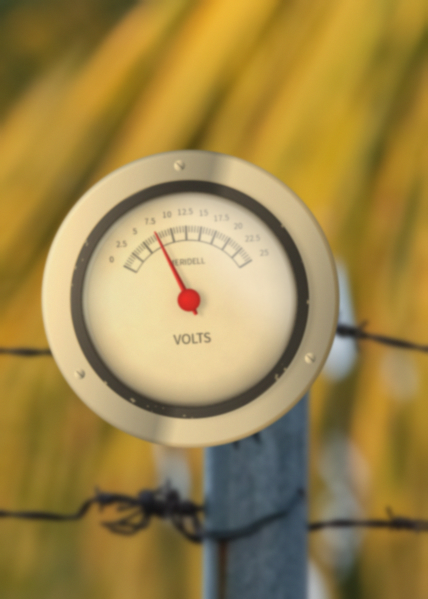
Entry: 7.5 V
